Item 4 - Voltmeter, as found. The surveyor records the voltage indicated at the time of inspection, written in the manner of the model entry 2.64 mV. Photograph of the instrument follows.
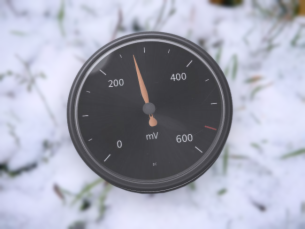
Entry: 275 mV
